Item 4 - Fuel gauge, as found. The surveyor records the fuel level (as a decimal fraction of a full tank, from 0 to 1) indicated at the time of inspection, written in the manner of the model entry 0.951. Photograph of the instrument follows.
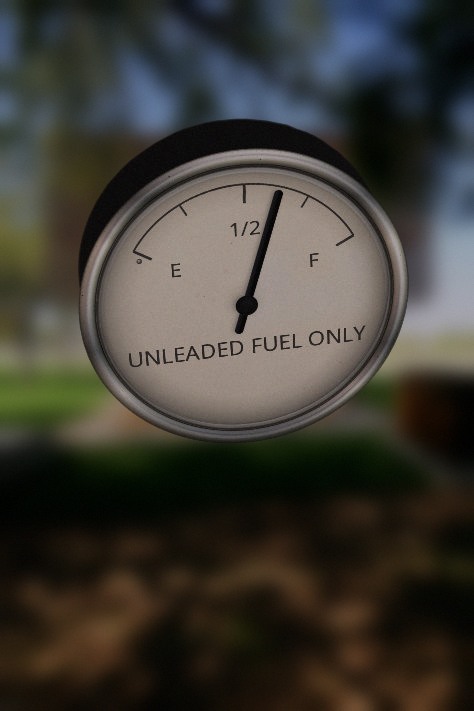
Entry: 0.625
